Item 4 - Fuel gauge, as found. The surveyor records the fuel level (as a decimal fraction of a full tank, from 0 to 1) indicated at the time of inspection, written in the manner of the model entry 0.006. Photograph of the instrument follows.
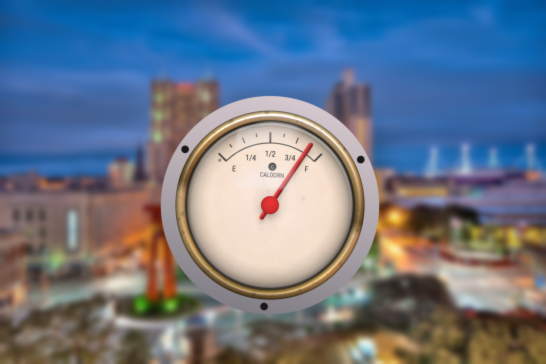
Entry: 0.875
